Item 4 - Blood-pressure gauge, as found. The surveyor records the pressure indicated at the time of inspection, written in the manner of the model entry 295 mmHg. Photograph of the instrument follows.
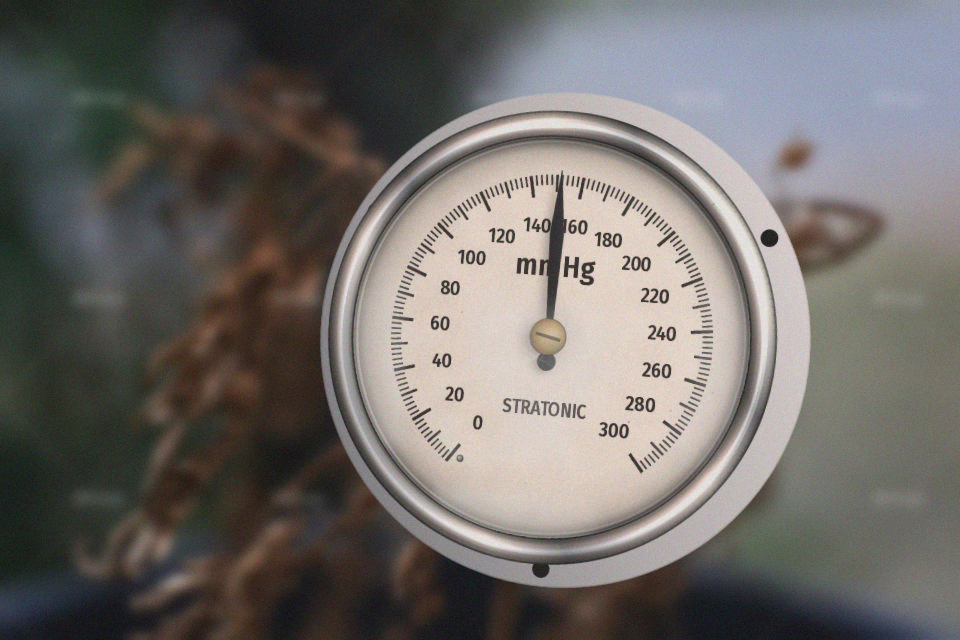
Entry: 152 mmHg
